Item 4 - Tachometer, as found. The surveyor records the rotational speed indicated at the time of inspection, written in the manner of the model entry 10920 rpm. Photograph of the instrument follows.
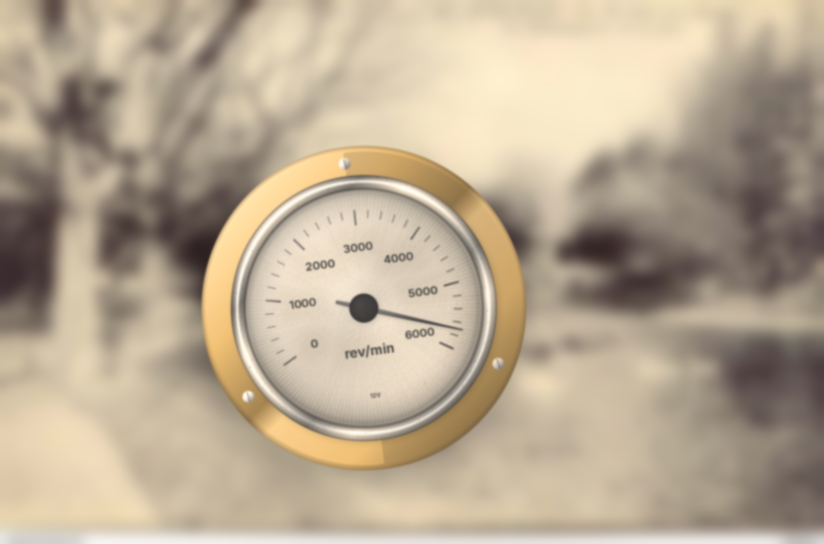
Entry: 5700 rpm
